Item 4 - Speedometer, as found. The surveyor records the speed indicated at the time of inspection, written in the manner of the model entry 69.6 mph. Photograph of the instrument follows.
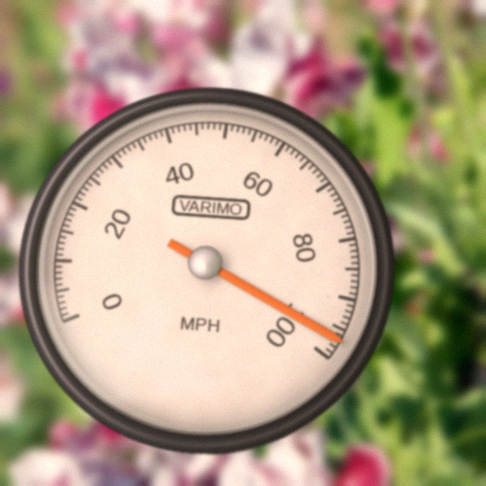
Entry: 97 mph
